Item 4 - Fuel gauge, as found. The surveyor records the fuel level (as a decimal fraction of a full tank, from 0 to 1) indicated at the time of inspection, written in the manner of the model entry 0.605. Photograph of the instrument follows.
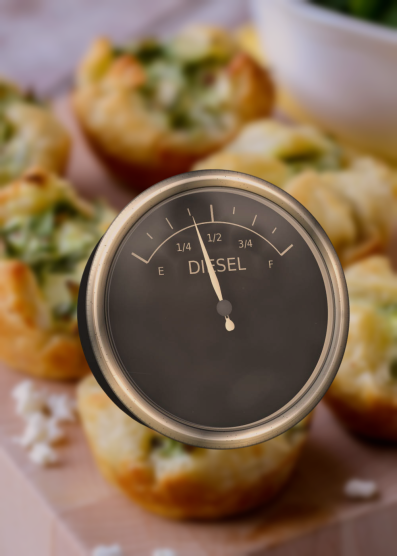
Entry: 0.375
